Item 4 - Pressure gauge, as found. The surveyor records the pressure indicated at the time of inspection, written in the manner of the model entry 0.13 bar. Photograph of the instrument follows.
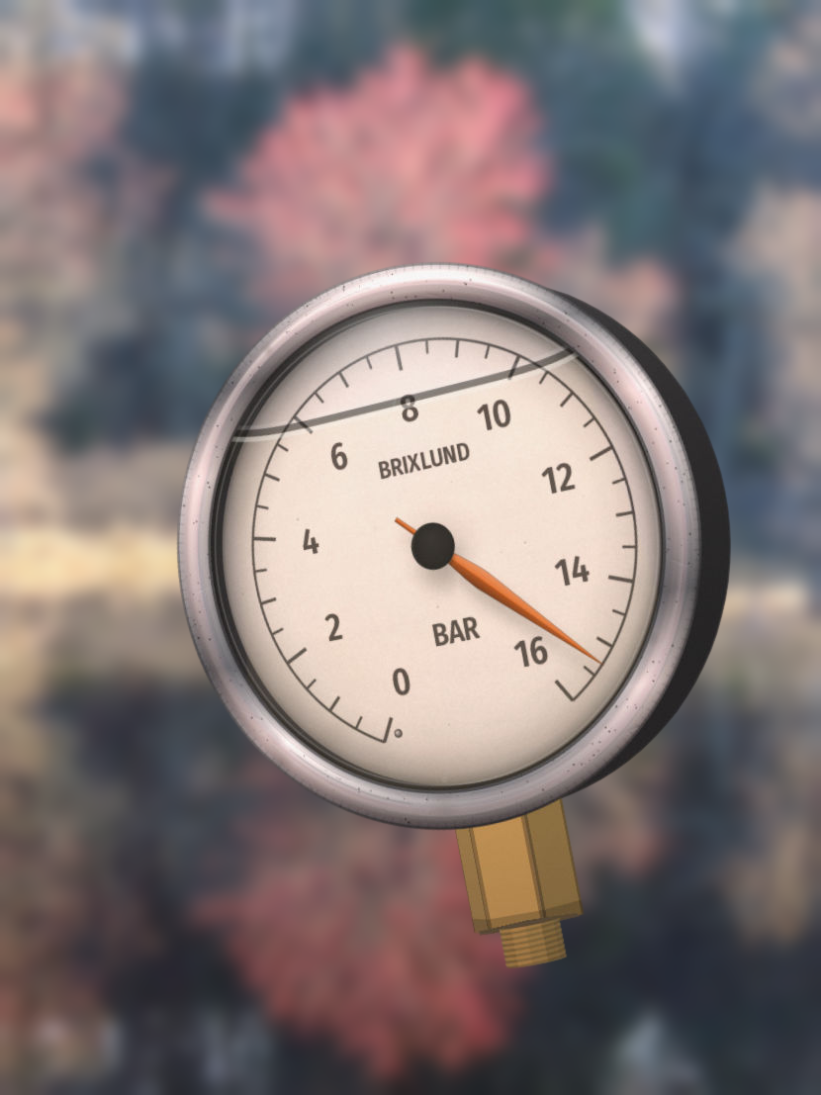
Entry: 15.25 bar
